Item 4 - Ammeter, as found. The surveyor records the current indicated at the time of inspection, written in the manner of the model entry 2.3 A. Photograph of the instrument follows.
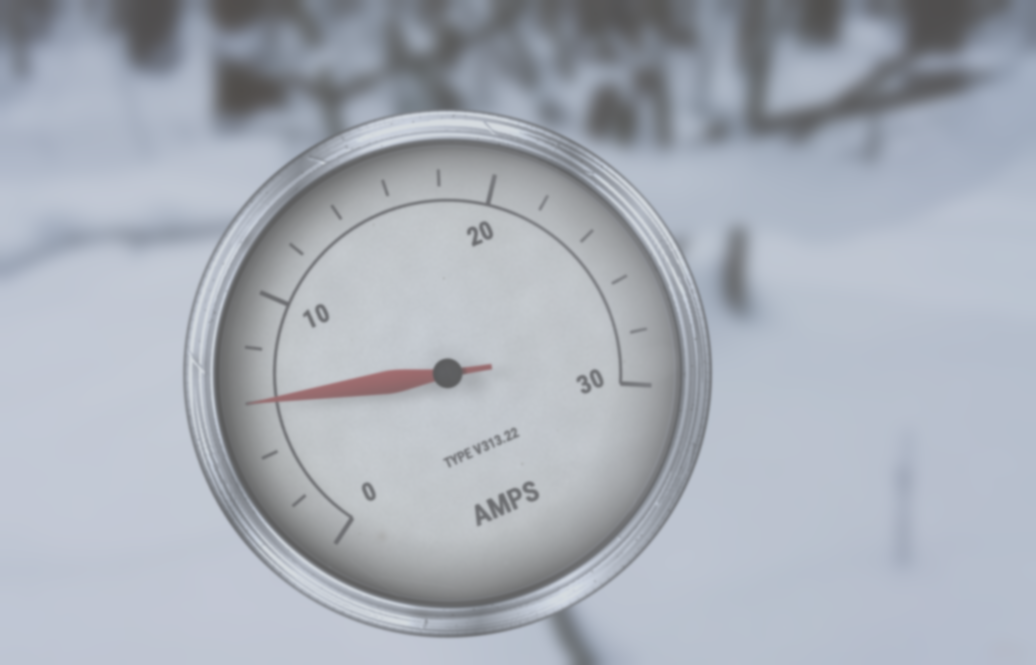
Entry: 6 A
